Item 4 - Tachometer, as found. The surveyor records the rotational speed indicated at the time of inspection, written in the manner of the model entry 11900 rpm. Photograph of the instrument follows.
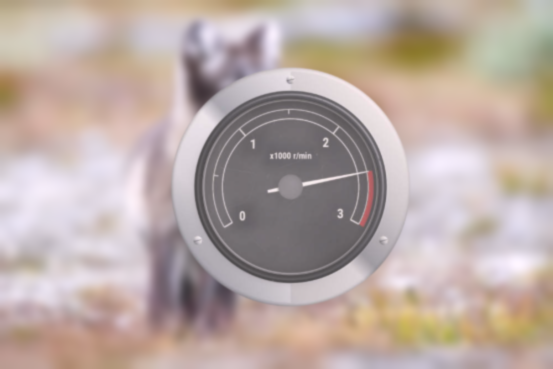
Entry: 2500 rpm
